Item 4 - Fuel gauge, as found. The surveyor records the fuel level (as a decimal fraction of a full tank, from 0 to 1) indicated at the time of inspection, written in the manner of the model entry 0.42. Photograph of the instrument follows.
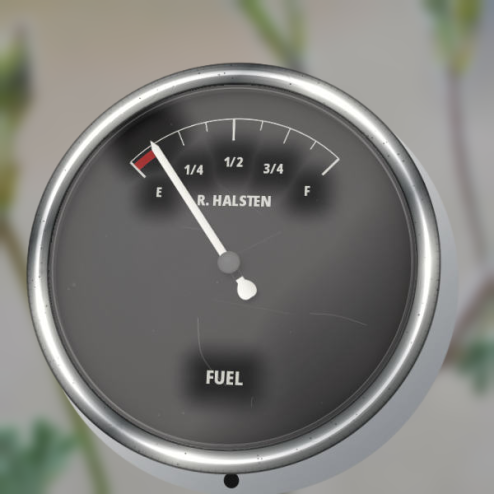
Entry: 0.125
